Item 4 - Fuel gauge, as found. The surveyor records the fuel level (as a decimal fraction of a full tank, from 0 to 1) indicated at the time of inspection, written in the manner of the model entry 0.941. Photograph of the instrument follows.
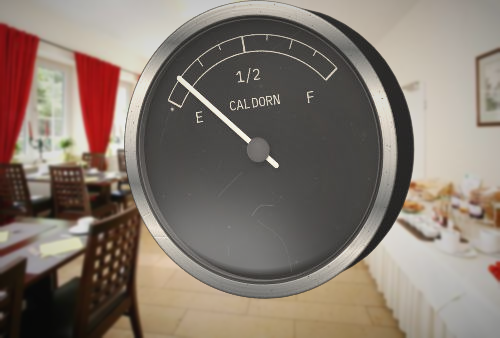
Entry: 0.125
